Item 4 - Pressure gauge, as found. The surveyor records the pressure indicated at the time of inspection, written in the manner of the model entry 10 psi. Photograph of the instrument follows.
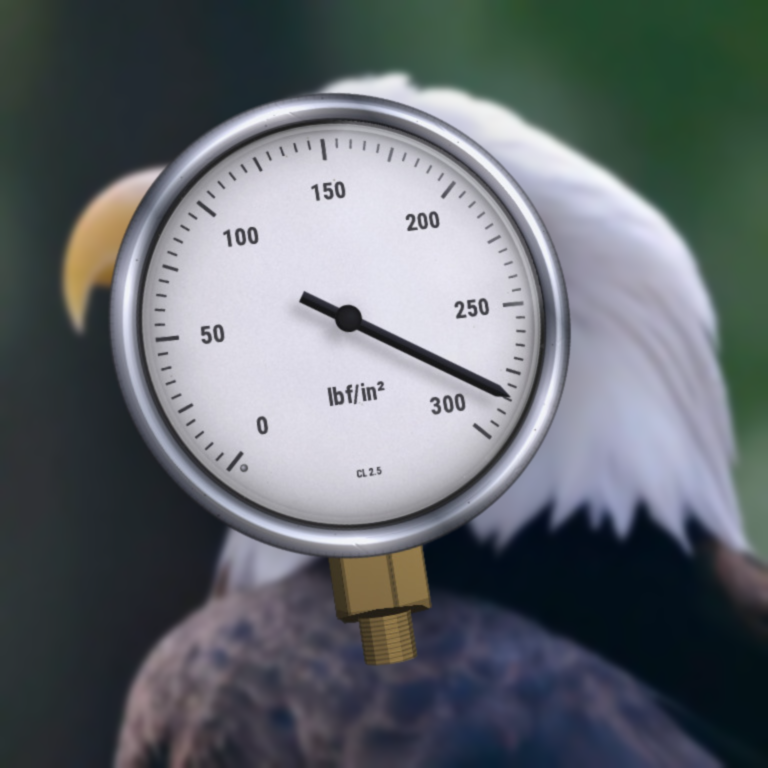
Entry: 285 psi
